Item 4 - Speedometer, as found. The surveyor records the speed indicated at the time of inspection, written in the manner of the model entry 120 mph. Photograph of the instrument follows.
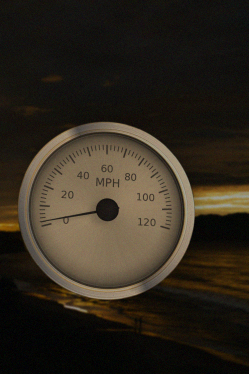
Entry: 2 mph
